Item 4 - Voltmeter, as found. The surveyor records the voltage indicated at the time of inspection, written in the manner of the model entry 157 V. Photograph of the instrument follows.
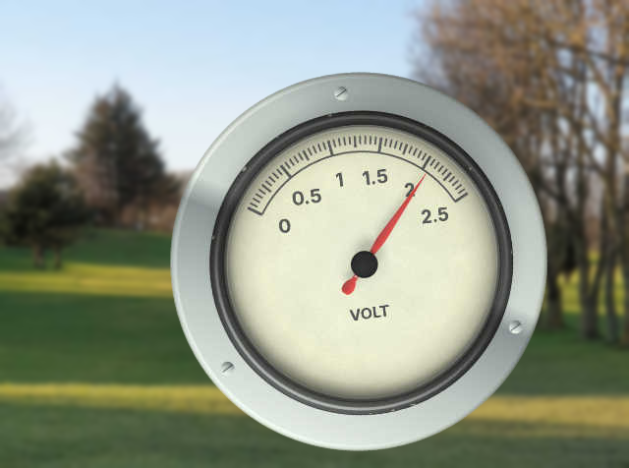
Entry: 2.05 V
